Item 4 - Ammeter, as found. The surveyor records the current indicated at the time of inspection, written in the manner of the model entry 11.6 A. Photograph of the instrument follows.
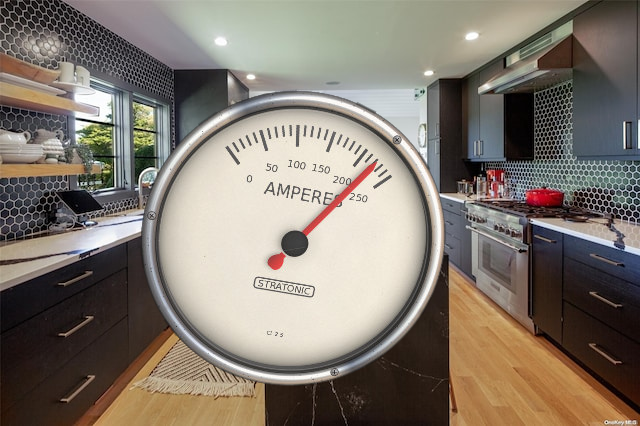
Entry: 220 A
